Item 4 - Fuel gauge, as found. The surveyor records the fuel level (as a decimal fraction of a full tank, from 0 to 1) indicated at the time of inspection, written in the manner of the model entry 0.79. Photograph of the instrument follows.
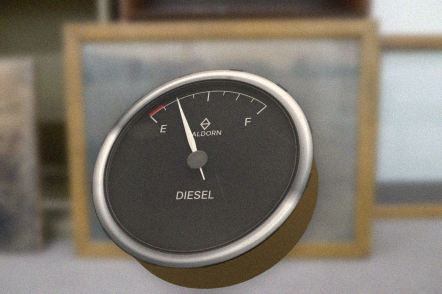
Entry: 0.25
